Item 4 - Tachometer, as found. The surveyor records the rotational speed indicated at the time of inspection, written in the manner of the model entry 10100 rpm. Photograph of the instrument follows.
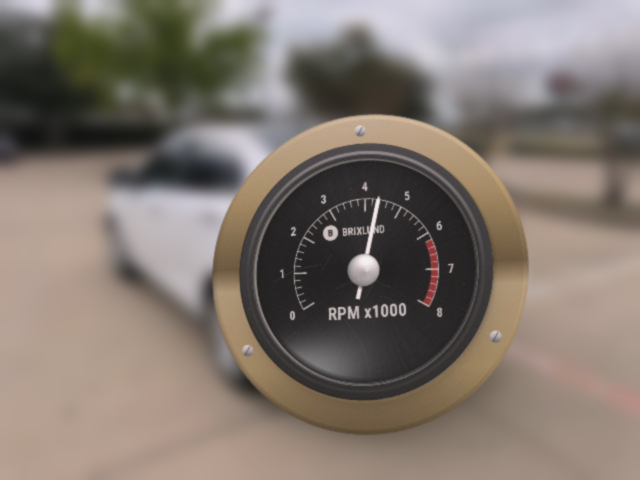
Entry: 4400 rpm
